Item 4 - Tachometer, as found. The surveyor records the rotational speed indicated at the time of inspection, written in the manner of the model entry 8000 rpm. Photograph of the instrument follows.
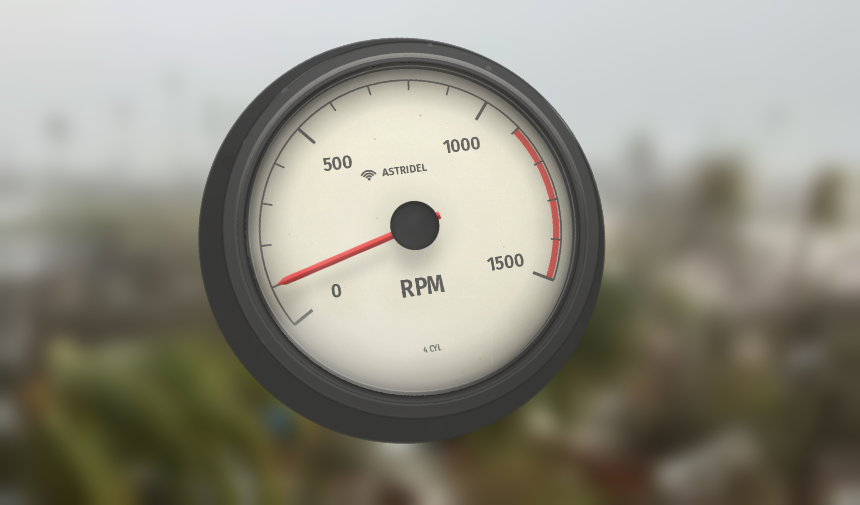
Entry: 100 rpm
